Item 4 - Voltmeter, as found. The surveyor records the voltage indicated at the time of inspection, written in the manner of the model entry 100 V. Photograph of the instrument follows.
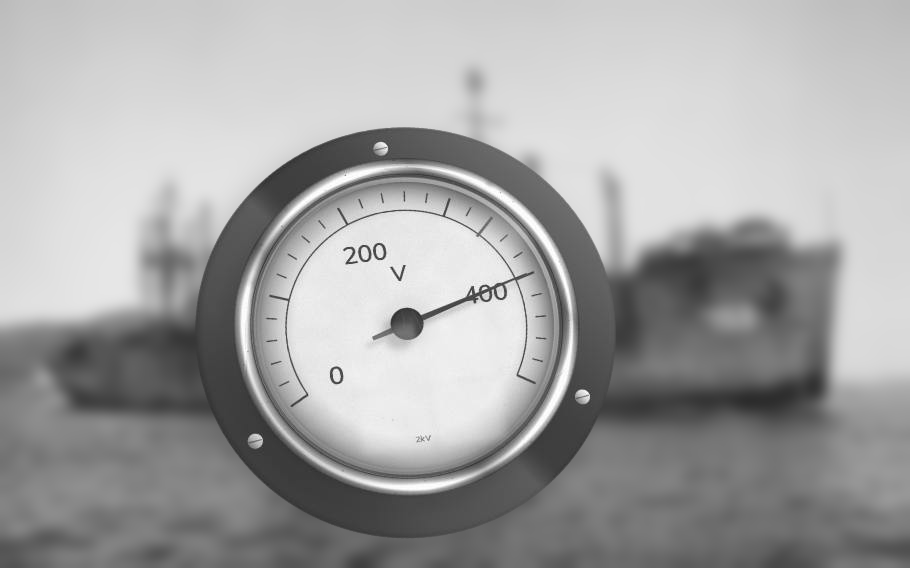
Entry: 400 V
